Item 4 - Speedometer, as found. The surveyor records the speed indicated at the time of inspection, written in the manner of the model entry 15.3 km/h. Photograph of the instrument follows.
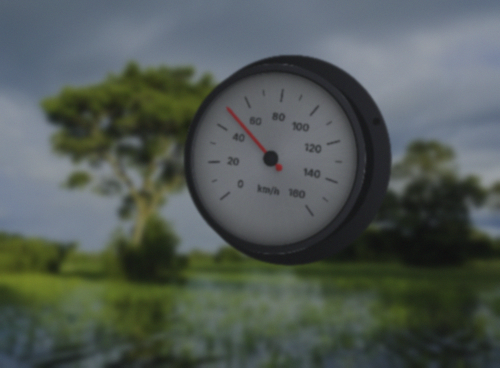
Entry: 50 km/h
